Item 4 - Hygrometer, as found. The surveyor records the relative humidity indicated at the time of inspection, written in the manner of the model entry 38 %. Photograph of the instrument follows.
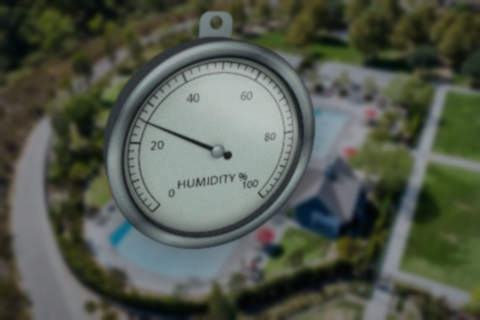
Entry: 26 %
